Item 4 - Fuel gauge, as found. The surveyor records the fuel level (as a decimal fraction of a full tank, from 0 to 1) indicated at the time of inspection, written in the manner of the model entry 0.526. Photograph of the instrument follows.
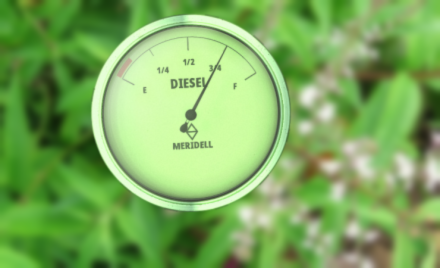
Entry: 0.75
